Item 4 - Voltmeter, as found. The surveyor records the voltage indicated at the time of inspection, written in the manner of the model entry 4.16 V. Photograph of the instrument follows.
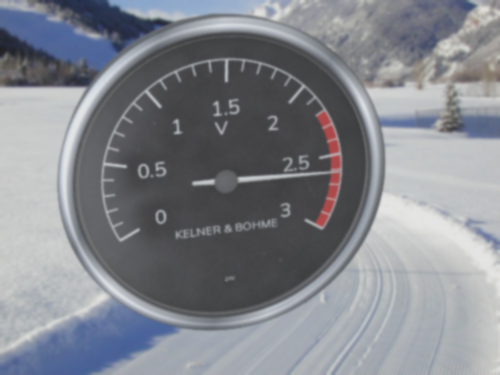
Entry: 2.6 V
